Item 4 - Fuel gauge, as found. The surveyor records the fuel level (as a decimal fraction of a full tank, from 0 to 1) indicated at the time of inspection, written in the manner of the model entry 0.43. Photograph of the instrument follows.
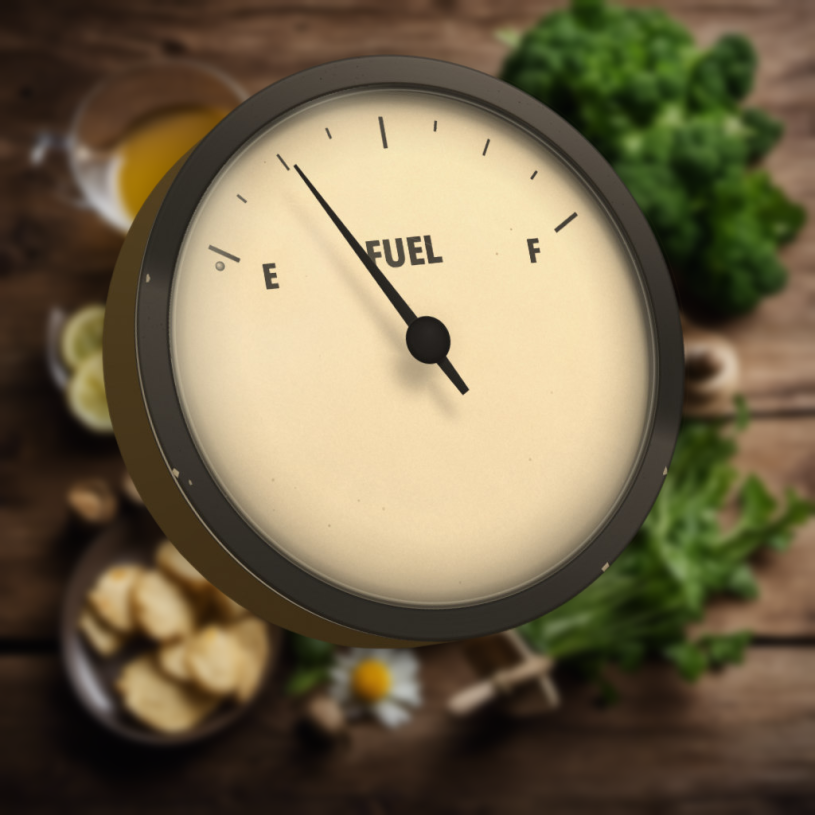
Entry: 0.25
